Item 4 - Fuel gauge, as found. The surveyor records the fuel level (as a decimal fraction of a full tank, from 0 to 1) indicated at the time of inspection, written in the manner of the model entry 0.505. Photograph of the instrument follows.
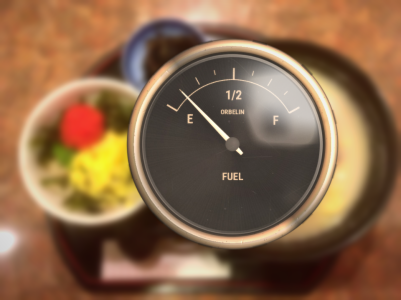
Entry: 0.125
